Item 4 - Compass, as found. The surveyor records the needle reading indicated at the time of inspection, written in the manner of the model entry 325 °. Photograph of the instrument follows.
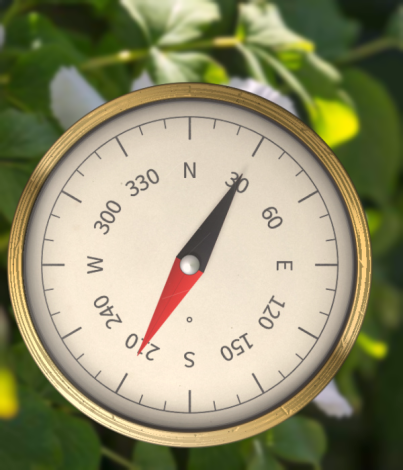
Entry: 210 °
